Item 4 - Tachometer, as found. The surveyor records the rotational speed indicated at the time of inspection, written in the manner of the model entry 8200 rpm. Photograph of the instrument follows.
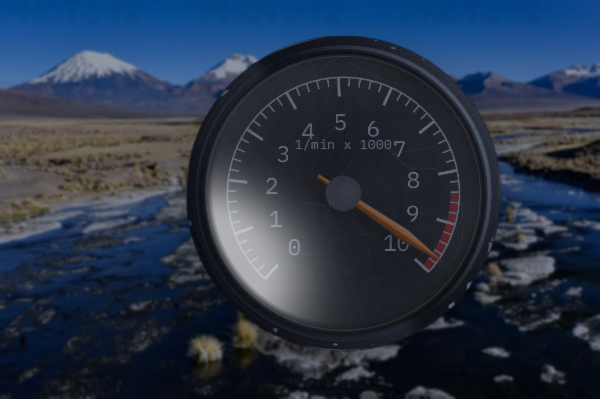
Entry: 9700 rpm
